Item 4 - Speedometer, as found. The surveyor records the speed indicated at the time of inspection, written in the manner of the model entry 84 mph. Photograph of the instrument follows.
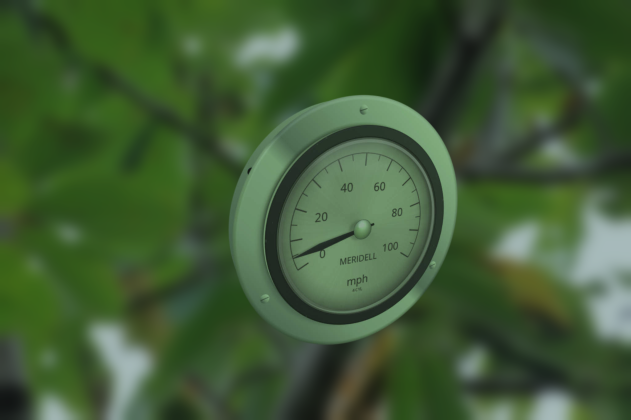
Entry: 5 mph
